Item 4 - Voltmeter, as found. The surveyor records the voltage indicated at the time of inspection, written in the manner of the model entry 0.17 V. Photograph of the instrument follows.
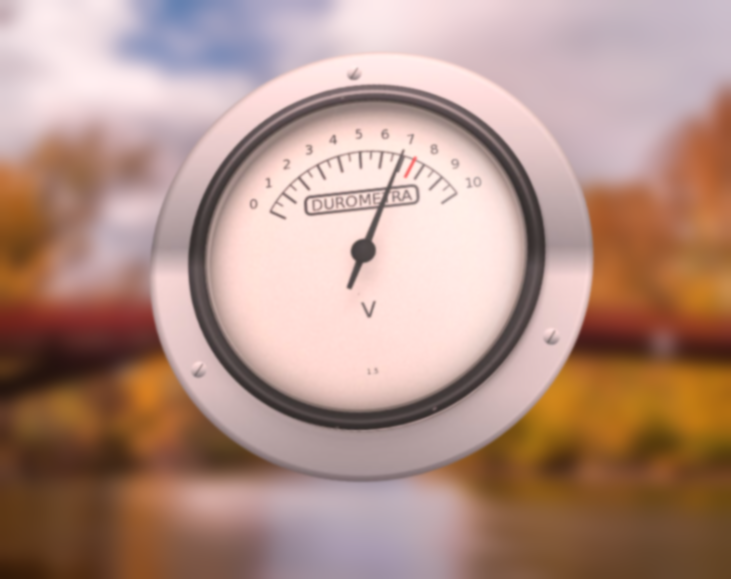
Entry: 7 V
